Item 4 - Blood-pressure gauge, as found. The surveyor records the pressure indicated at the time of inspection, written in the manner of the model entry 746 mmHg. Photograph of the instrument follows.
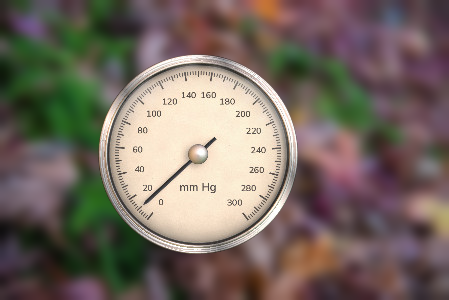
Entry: 10 mmHg
